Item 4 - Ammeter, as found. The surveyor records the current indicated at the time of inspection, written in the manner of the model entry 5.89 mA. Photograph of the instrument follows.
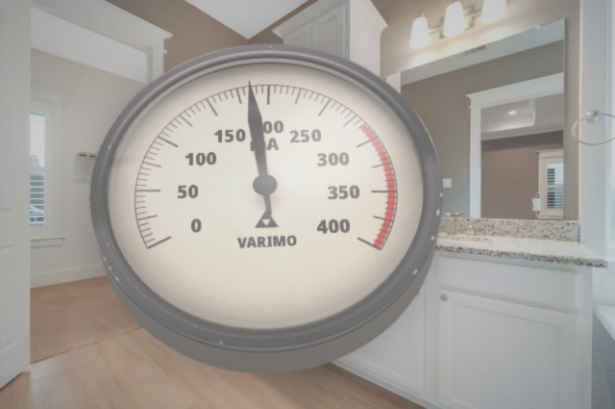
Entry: 185 mA
